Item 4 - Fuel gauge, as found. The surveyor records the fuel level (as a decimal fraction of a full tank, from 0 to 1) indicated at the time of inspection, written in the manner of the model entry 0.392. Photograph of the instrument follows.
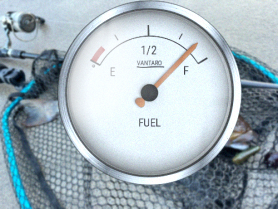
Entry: 0.875
